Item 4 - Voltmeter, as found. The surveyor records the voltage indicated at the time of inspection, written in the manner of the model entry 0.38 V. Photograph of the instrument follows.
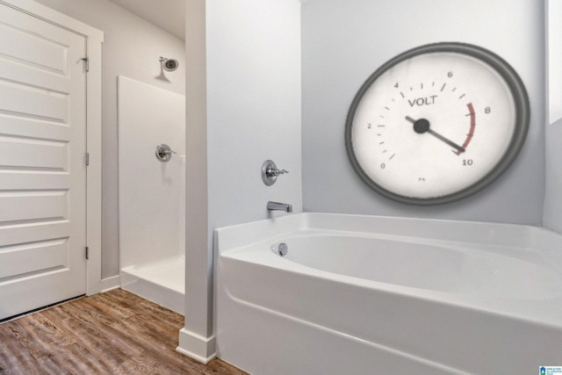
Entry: 9.75 V
